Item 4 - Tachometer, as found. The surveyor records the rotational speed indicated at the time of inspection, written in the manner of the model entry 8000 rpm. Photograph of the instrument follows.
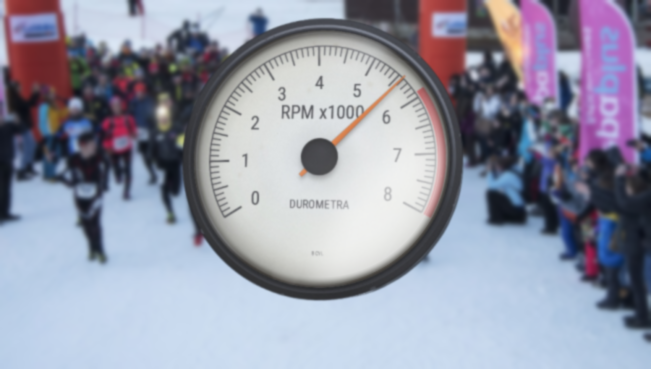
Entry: 5600 rpm
